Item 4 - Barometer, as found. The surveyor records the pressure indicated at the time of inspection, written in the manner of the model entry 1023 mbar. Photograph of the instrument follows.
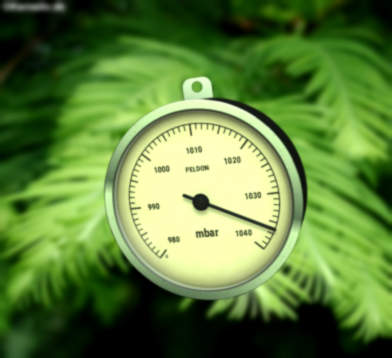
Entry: 1036 mbar
